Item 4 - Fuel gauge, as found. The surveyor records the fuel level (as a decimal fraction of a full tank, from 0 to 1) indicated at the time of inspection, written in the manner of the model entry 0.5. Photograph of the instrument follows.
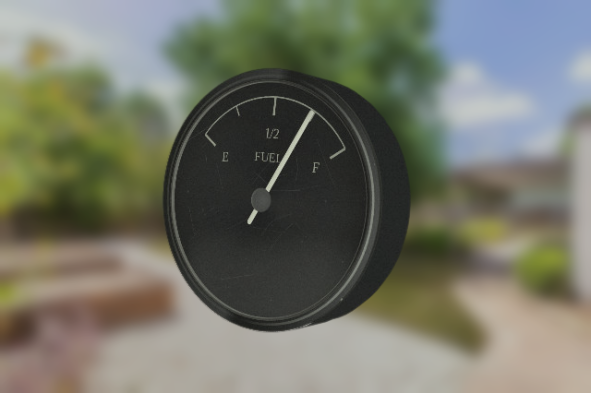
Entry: 0.75
